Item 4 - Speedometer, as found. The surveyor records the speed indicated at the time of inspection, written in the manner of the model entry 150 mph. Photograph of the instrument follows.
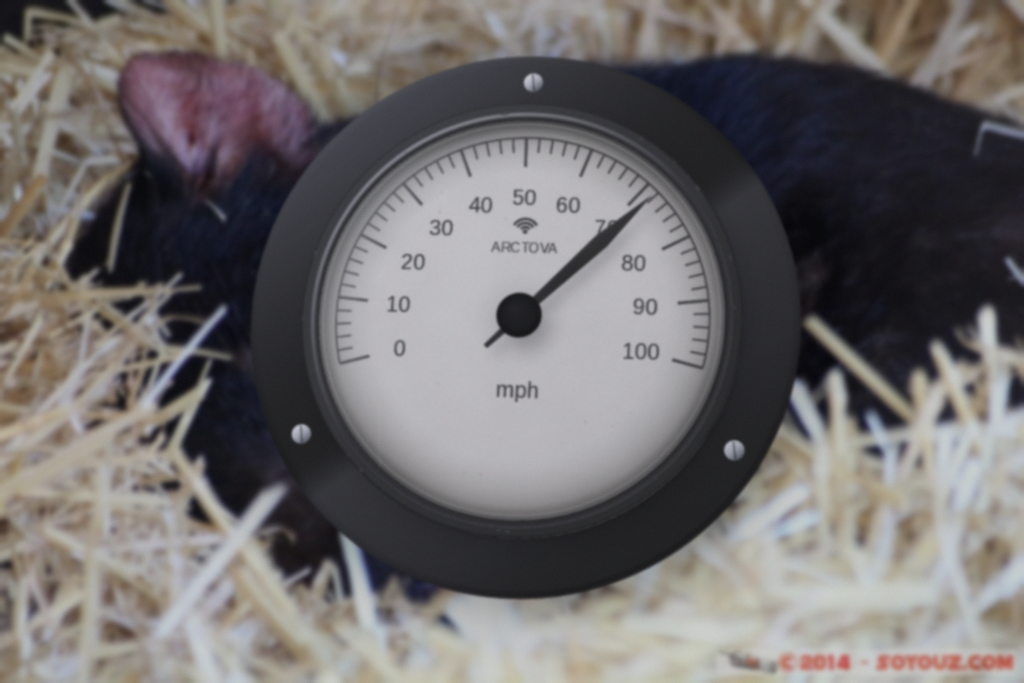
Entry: 72 mph
